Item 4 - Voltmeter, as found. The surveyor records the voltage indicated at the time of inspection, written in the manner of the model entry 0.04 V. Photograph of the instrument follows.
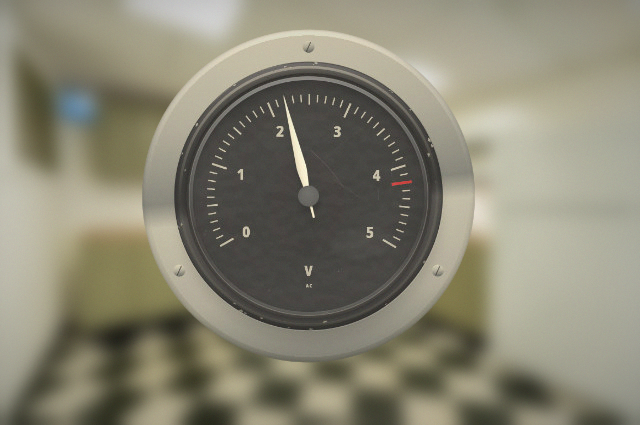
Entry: 2.2 V
